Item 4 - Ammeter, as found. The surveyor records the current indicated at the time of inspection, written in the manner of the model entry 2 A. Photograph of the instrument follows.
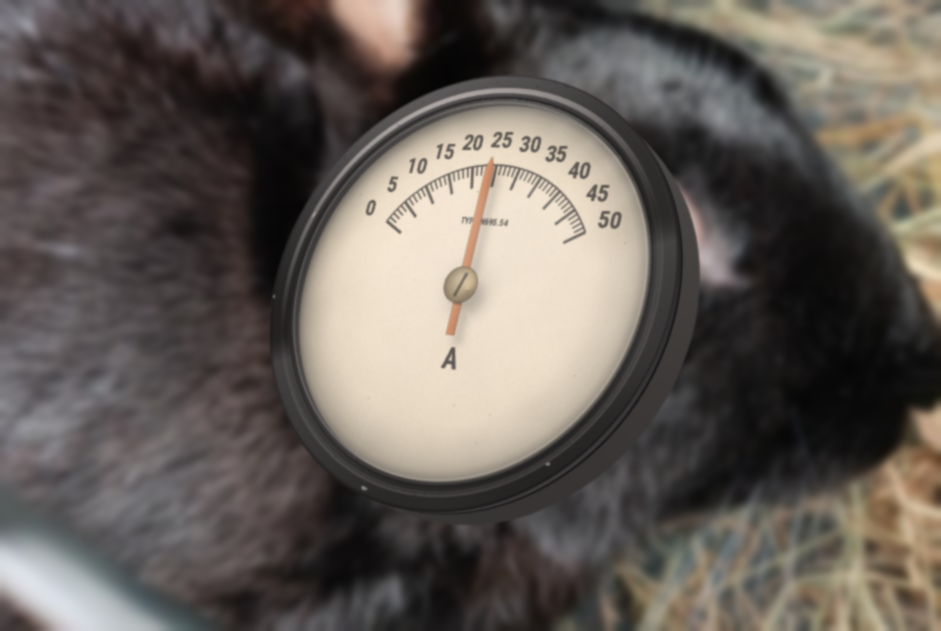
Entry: 25 A
